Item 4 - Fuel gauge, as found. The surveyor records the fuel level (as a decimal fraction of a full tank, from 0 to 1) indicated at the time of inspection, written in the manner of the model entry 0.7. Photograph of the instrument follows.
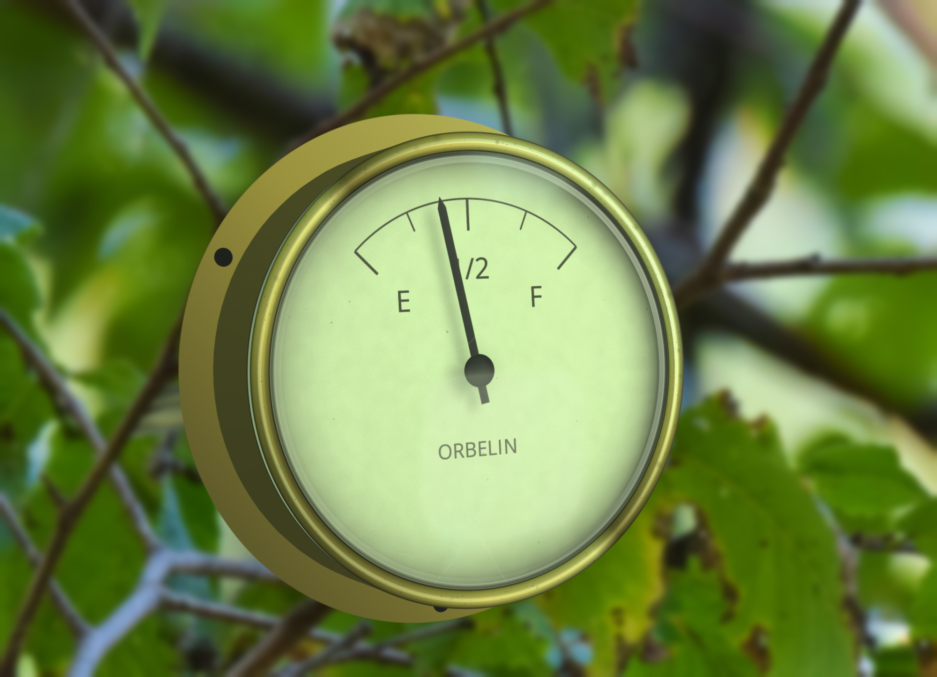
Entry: 0.375
